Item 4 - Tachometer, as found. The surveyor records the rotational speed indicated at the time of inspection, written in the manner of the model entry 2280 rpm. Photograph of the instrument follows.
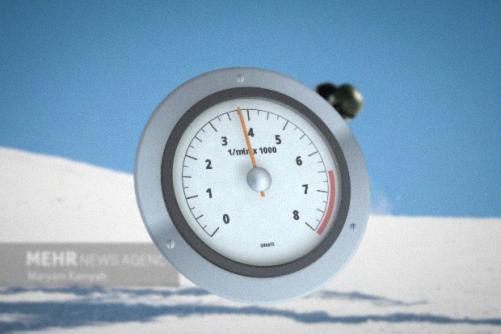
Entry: 3750 rpm
